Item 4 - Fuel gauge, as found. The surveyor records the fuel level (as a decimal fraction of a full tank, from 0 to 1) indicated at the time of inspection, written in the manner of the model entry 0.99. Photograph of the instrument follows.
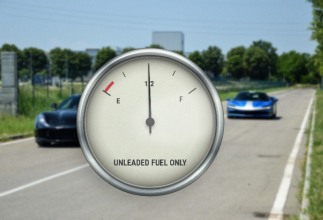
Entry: 0.5
